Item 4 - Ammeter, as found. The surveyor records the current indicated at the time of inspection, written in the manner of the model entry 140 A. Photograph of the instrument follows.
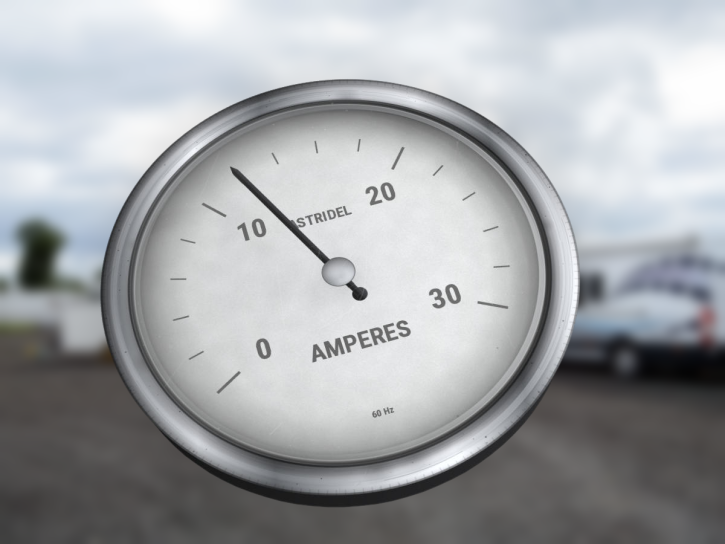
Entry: 12 A
